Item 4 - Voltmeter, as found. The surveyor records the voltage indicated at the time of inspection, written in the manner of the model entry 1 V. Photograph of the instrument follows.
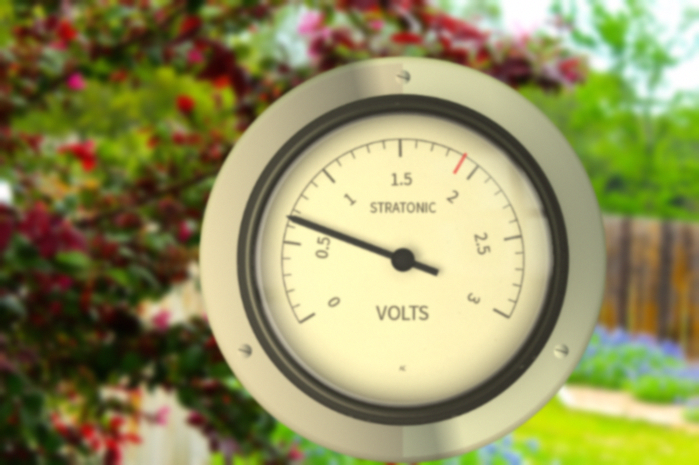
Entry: 0.65 V
